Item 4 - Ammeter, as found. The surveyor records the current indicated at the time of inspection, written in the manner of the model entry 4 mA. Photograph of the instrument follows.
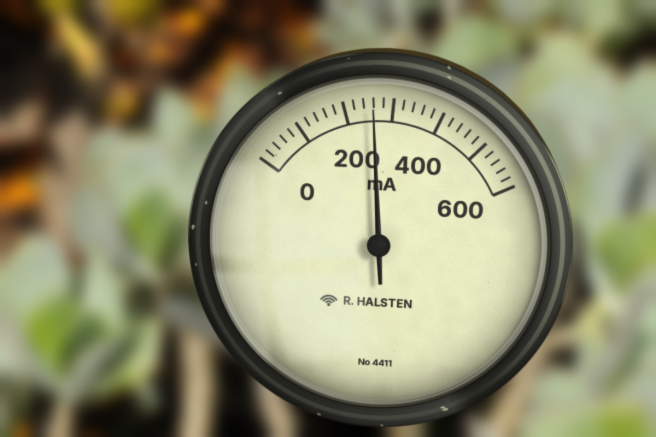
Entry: 260 mA
